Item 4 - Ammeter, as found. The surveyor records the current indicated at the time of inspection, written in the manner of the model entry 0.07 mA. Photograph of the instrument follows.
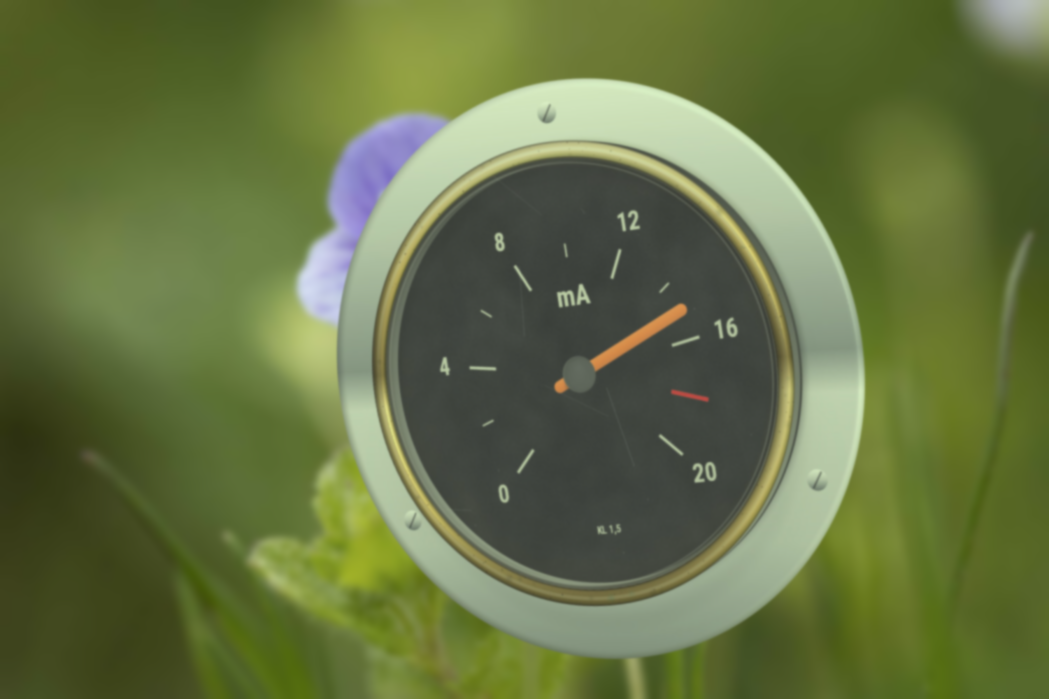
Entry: 15 mA
